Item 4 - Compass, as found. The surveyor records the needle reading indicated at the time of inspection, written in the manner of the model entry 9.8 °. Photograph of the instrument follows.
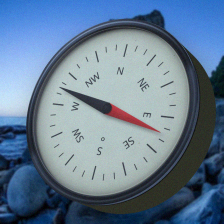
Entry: 105 °
